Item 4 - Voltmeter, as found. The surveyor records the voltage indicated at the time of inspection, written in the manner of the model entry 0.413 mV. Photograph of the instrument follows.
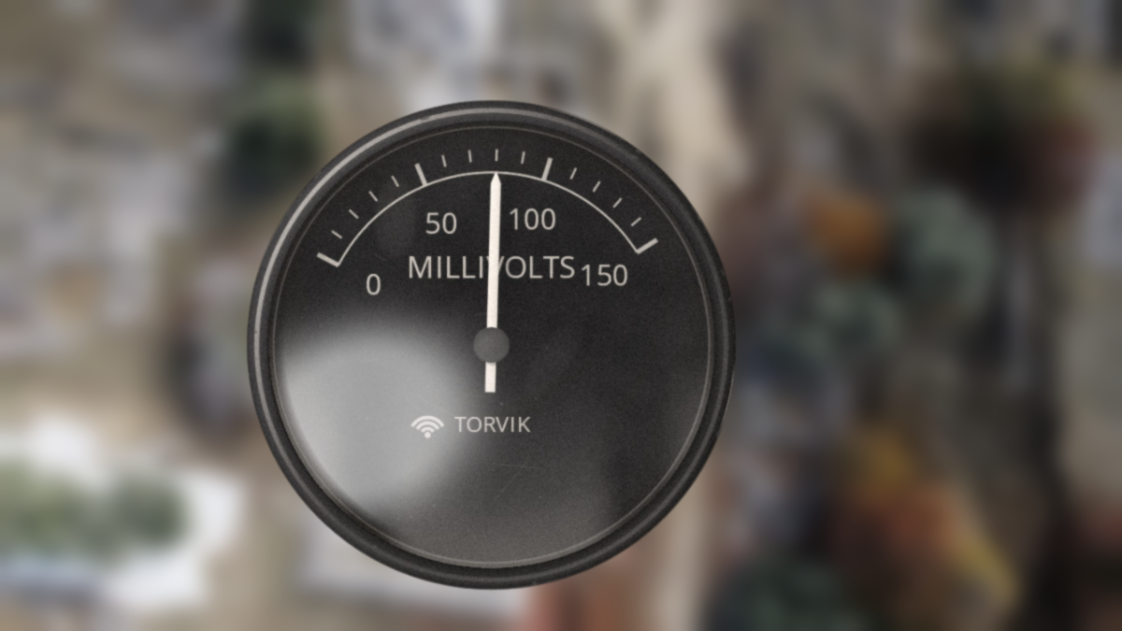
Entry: 80 mV
